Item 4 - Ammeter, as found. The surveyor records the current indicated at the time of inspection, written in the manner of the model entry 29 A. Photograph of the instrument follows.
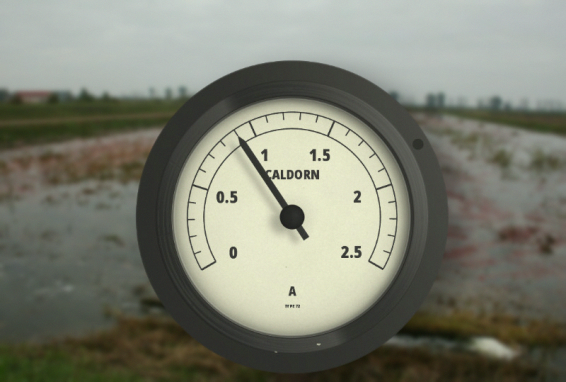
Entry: 0.9 A
